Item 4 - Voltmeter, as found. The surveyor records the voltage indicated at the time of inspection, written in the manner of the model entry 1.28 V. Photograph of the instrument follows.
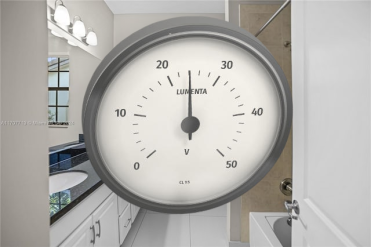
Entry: 24 V
